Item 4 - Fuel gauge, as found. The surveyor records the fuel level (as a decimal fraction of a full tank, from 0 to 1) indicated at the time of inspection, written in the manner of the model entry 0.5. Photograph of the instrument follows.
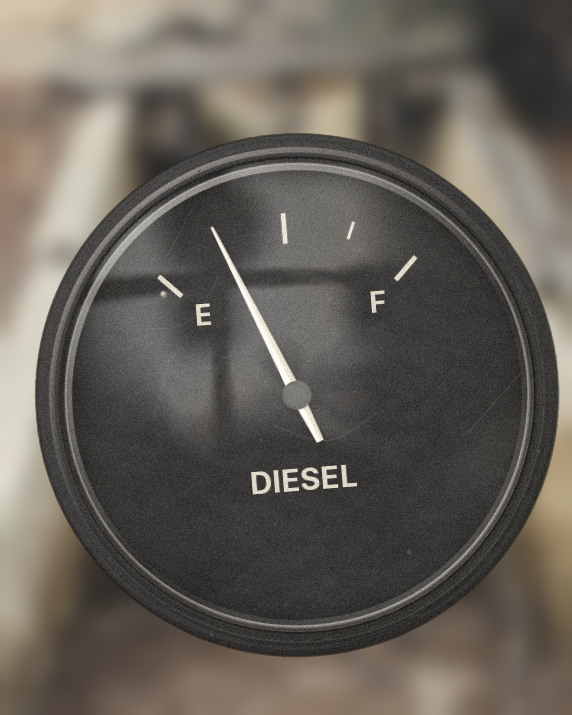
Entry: 0.25
